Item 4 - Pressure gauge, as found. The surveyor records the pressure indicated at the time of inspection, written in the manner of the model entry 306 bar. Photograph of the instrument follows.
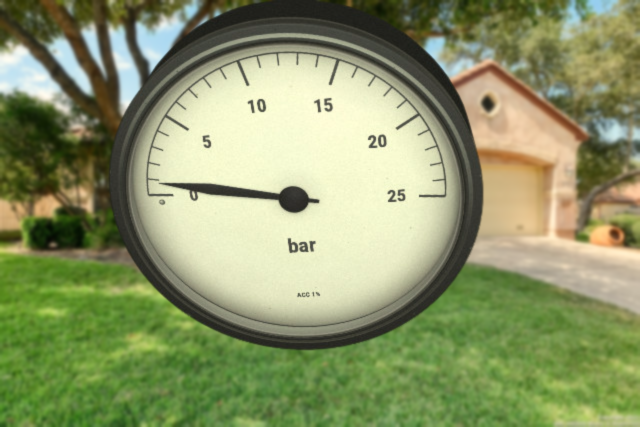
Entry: 1 bar
